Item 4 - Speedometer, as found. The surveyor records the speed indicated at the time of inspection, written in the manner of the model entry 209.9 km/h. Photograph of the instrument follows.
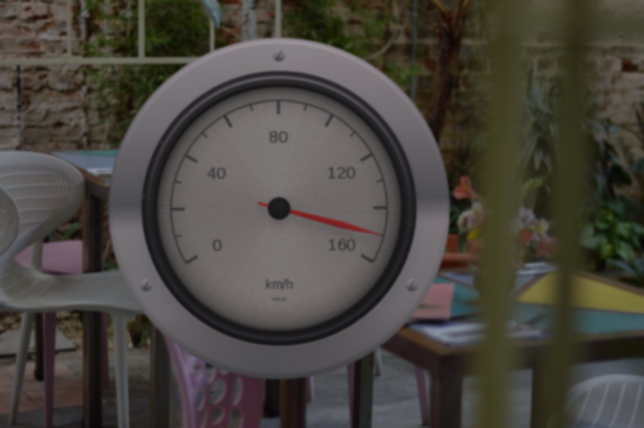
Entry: 150 km/h
